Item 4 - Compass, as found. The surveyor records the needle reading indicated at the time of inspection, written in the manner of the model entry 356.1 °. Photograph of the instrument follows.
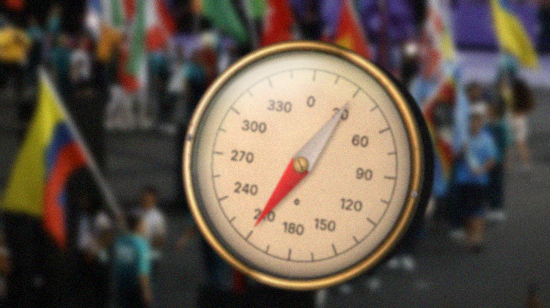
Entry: 210 °
